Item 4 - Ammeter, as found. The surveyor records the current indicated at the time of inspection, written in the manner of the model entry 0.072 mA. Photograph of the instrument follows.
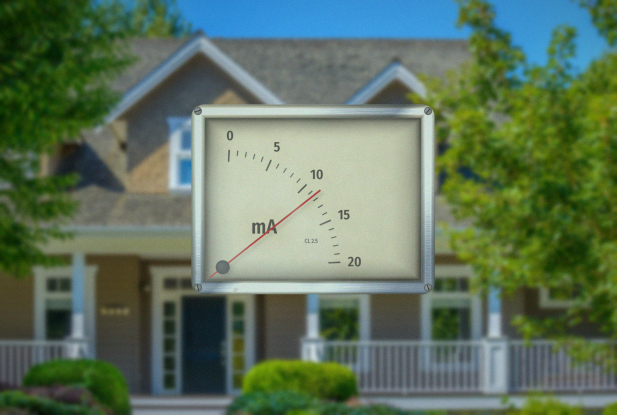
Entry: 11.5 mA
